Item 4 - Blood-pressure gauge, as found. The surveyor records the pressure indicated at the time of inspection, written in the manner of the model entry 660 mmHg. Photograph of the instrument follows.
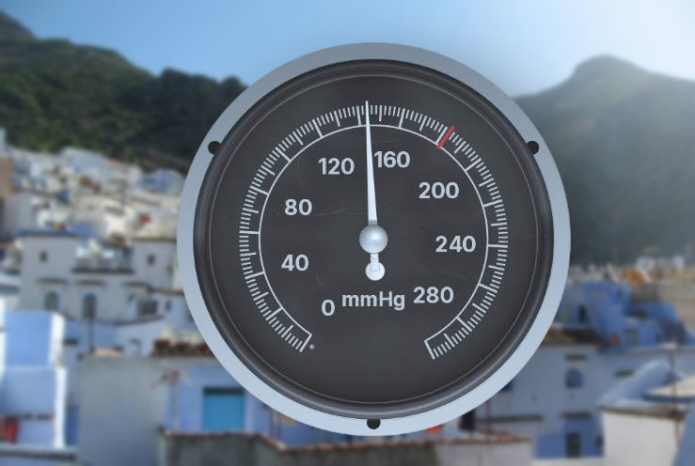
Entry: 144 mmHg
